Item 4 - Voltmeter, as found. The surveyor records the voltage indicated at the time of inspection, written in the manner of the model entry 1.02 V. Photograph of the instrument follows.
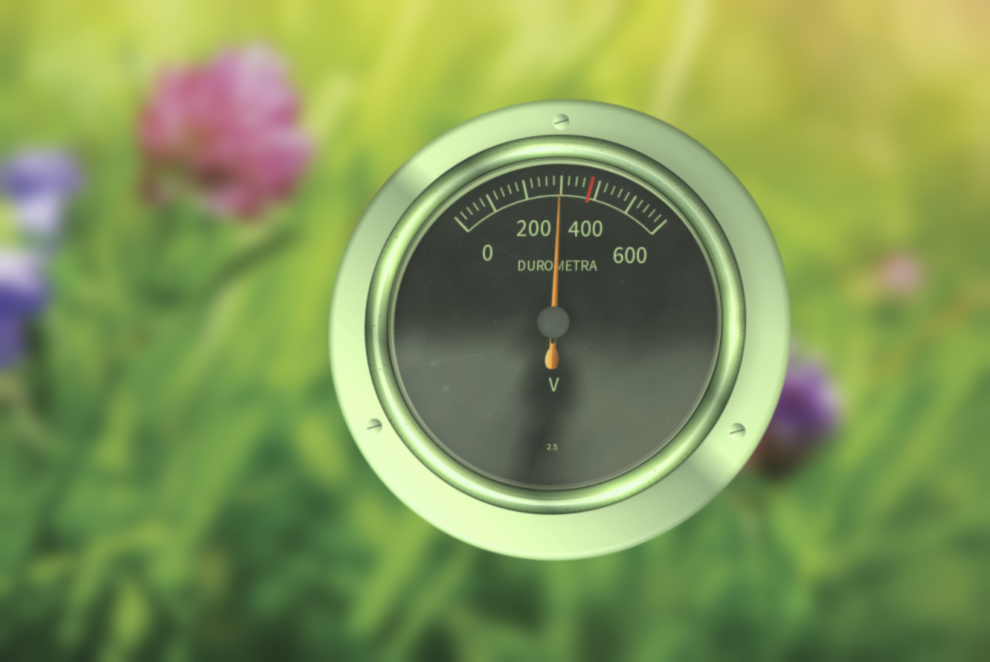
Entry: 300 V
